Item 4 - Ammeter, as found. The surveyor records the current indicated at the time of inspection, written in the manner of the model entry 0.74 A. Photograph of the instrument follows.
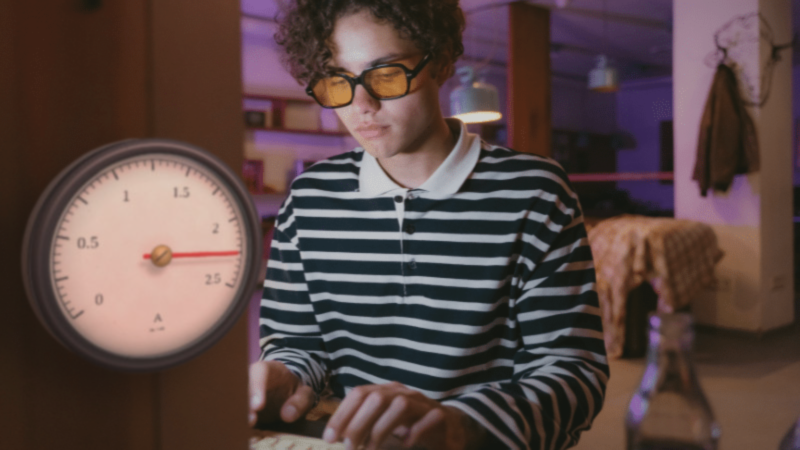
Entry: 2.25 A
